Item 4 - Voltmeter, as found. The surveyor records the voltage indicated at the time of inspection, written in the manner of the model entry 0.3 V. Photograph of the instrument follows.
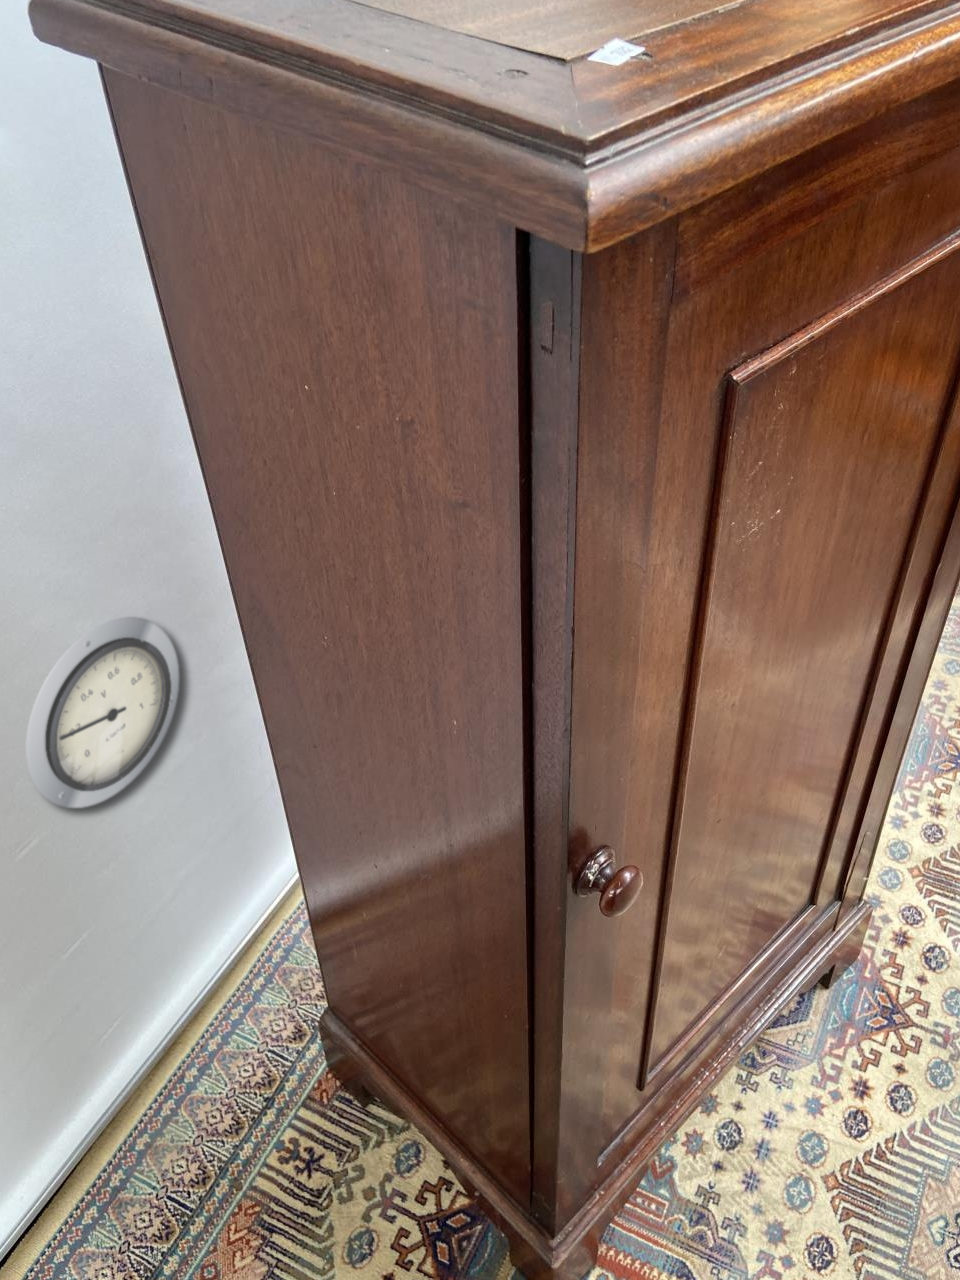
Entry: 0.2 V
